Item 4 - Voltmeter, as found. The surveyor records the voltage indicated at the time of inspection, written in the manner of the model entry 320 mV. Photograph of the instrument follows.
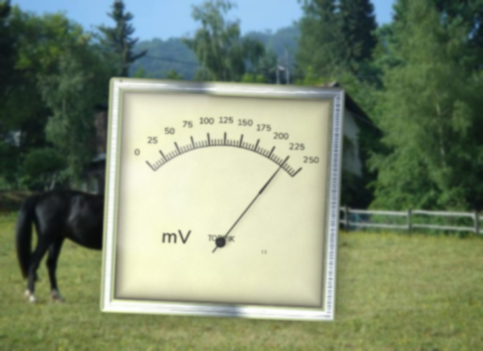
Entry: 225 mV
